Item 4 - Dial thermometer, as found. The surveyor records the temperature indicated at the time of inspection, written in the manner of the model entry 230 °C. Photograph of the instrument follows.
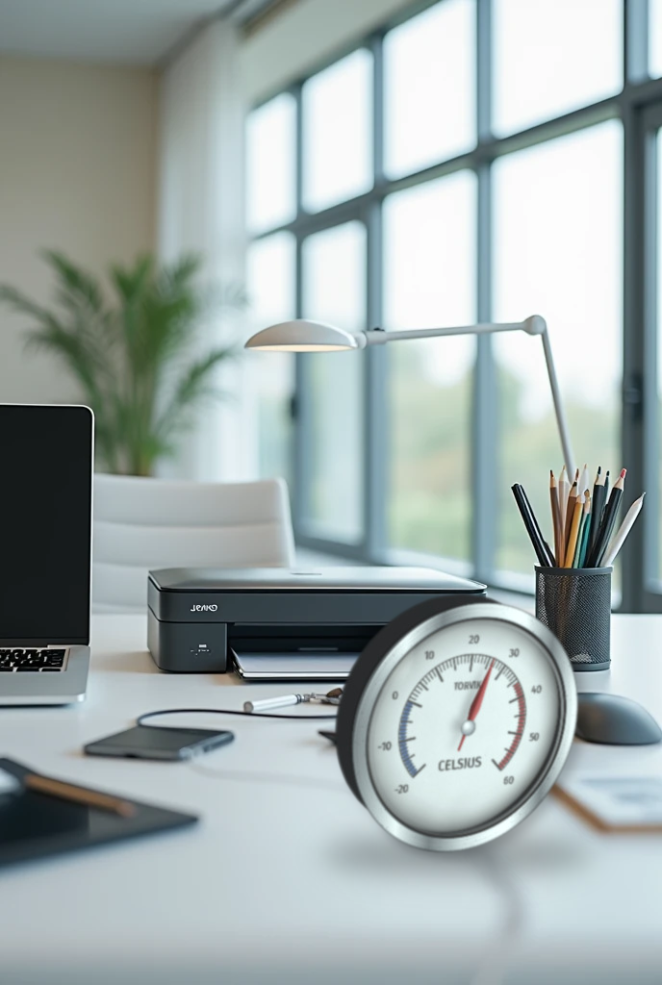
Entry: 25 °C
